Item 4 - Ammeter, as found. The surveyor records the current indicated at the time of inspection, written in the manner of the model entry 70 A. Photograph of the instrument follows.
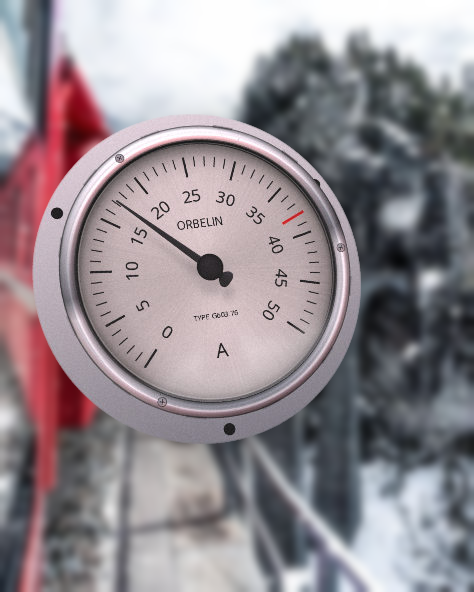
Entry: 17 A
